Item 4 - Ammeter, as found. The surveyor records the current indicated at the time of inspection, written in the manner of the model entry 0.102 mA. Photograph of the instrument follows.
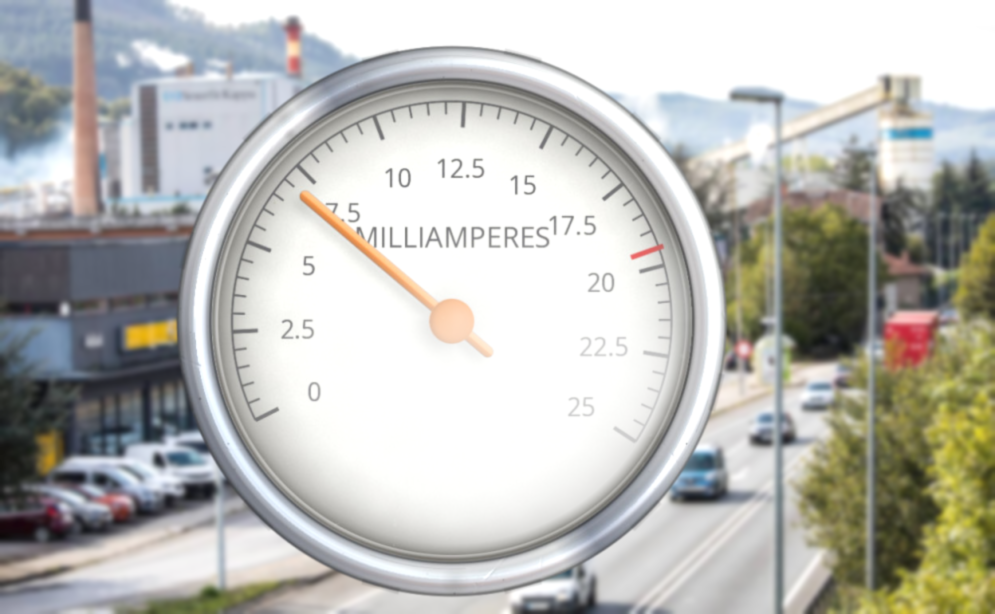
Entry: 7 mA
